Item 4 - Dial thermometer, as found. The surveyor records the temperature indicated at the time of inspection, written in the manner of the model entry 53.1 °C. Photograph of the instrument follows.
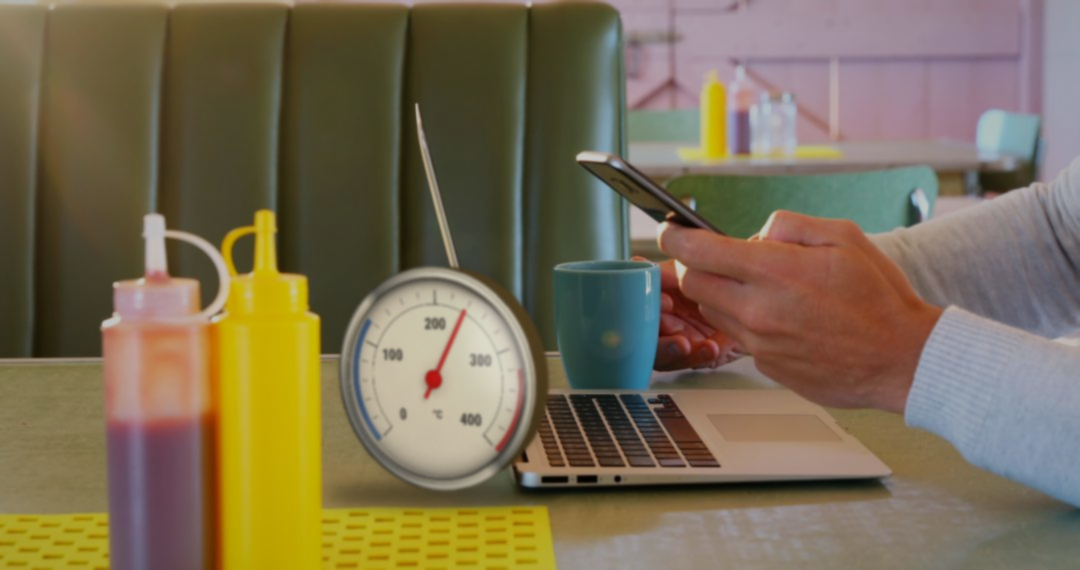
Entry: 240 °C
